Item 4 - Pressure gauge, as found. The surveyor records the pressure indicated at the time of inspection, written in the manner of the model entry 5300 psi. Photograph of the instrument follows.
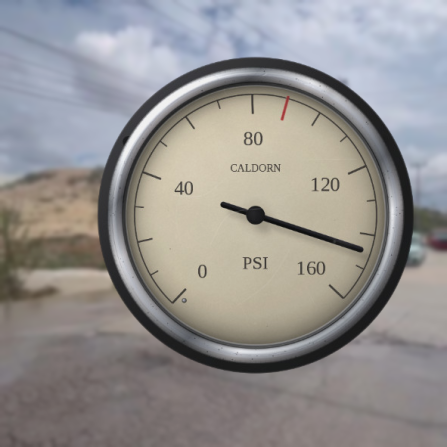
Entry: 145 psi
